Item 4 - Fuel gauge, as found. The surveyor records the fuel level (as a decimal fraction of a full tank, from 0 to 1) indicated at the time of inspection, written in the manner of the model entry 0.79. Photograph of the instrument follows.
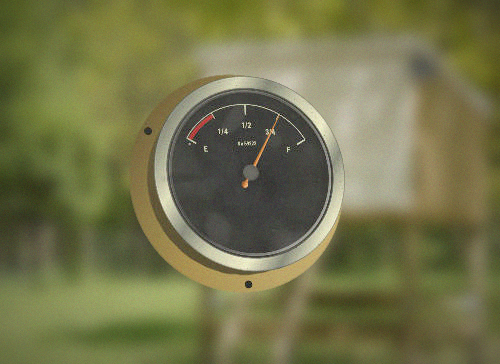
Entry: 0.75
